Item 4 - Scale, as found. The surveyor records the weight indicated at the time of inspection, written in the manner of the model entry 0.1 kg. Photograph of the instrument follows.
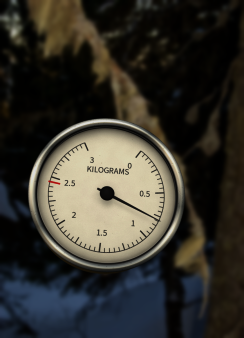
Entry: 0.8 kg
